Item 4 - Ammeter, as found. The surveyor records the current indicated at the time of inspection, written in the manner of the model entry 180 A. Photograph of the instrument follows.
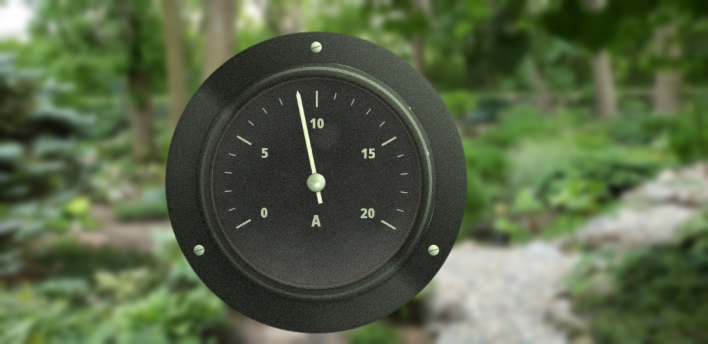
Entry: 9 A
